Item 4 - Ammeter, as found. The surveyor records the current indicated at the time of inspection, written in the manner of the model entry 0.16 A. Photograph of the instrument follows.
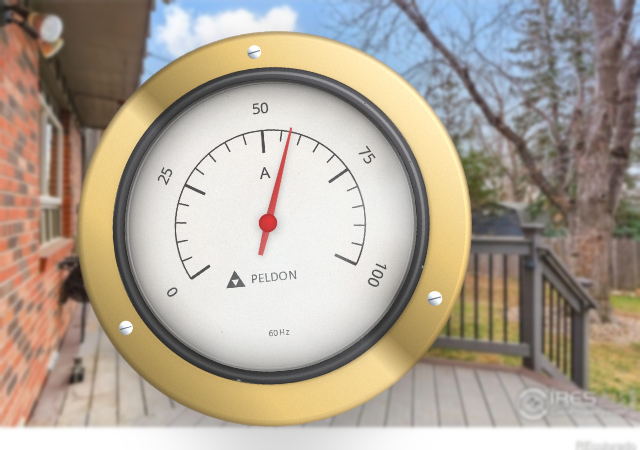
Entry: 57.5 A
